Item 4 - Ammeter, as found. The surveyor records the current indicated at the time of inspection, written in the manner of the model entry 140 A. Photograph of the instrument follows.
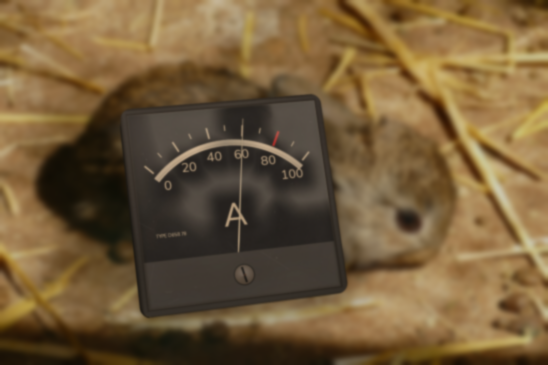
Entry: 60 A
